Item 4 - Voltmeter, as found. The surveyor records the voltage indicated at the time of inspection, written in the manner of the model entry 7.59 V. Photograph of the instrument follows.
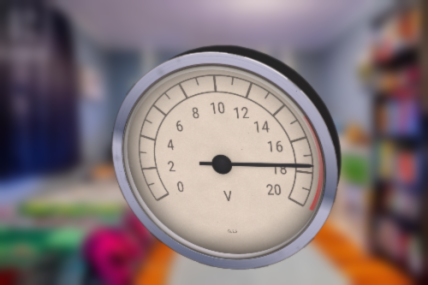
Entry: 17.5 V
